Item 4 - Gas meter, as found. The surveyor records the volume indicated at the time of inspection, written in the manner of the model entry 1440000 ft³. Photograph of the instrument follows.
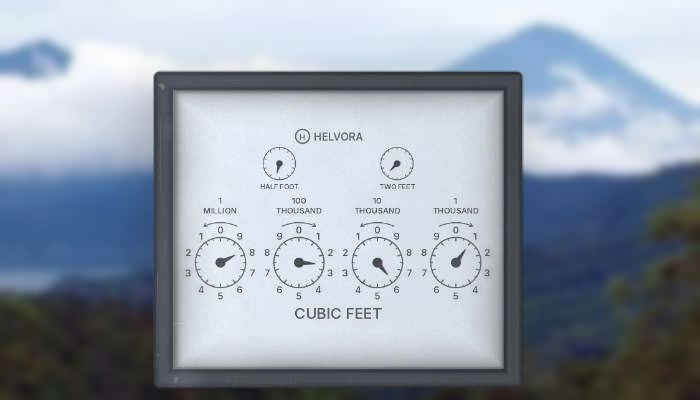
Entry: 826100 ft³
